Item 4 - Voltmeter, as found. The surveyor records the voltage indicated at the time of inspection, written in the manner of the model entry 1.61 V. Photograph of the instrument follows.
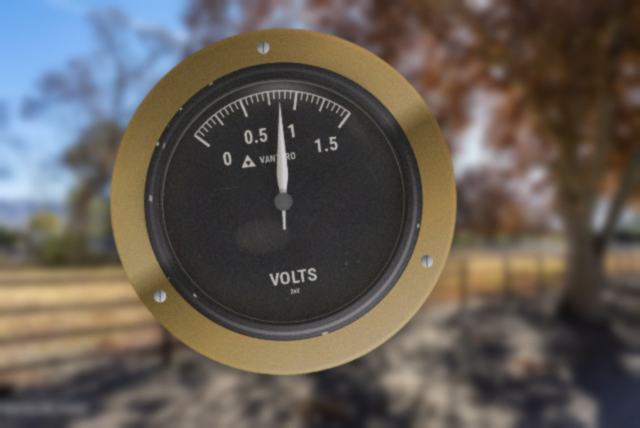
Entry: 0.85 V
